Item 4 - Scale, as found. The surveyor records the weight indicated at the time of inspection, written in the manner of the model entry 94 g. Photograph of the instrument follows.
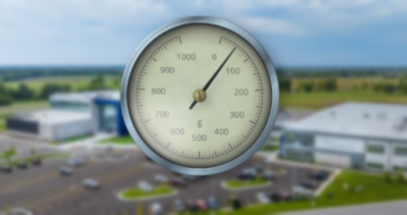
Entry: 50 g
